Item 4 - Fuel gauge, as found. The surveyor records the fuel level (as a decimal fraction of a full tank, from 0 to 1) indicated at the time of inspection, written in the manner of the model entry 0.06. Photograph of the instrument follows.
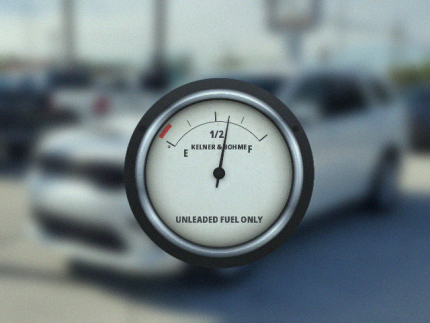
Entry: 0.625
